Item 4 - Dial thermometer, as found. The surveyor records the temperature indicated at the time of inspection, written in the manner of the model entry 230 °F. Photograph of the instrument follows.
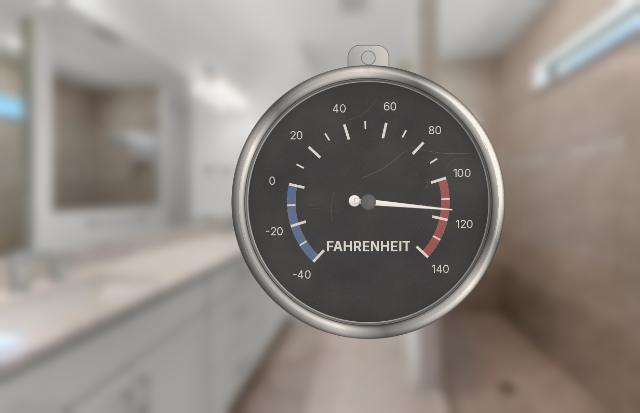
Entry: 115 °F
